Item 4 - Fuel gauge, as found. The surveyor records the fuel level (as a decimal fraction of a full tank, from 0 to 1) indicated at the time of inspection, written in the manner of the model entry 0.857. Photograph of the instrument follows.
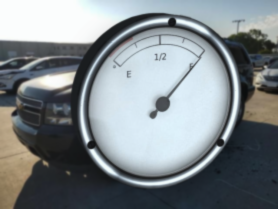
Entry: 1
